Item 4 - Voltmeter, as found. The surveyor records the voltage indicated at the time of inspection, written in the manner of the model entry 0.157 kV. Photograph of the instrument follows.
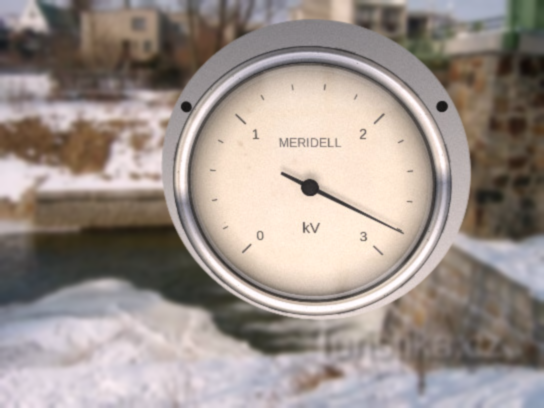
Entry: 2.8 kV
